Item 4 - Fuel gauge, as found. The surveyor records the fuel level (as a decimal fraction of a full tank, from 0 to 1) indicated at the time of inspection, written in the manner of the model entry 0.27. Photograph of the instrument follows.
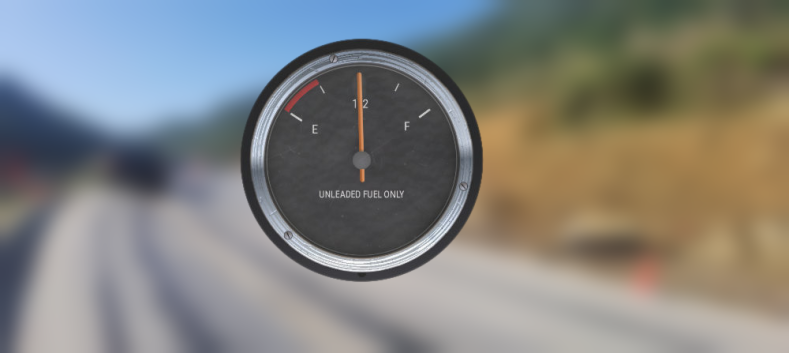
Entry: 0.5
